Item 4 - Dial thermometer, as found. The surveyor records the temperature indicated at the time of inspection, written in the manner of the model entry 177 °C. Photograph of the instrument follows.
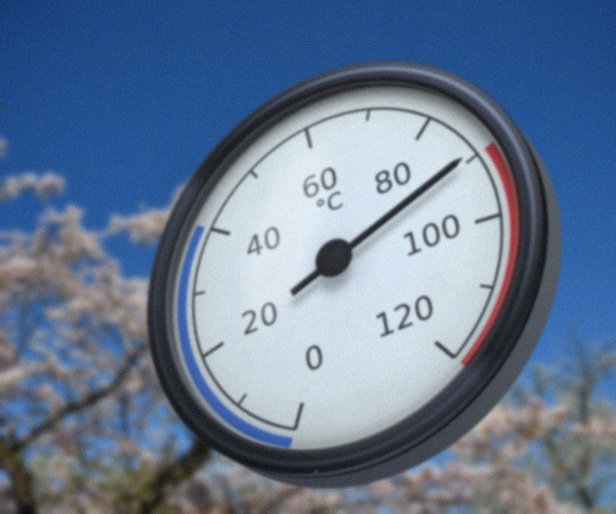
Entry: 90 °C
